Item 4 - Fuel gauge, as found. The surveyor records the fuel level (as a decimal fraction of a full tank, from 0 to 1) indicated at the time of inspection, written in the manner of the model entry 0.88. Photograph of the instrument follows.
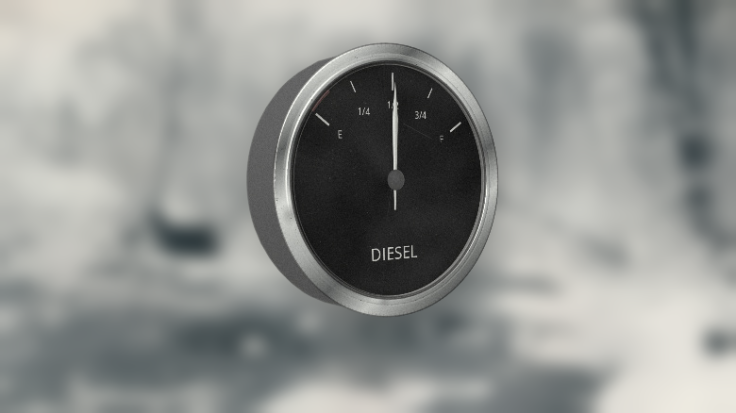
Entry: 0.5
